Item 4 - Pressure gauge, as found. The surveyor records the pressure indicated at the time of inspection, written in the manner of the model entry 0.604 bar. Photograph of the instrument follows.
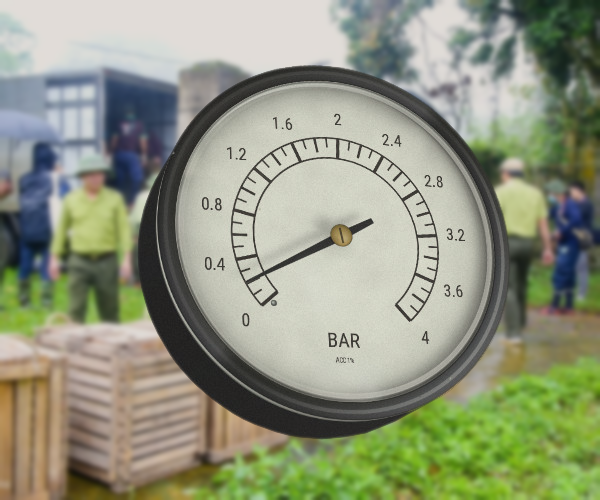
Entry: 0.2 bar
